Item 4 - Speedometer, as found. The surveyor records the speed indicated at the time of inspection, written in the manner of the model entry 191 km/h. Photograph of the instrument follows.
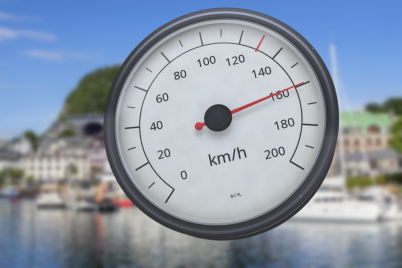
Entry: 160 km/h
